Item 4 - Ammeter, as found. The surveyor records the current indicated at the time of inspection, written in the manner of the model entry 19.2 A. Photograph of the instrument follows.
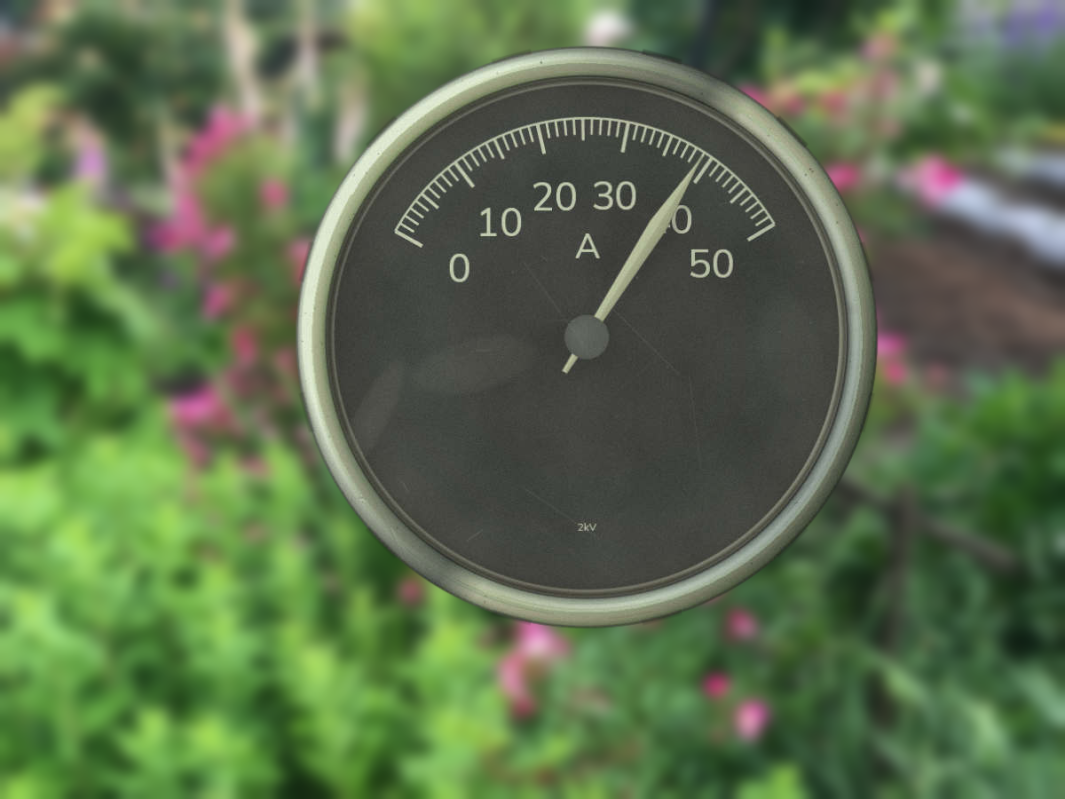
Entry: 39 A
